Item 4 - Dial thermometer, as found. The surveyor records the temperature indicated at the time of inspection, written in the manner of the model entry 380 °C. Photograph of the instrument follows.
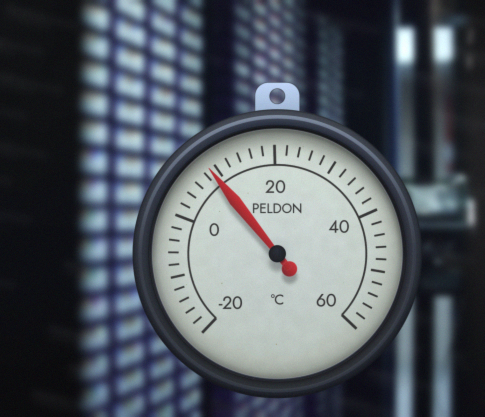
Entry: 9 °C
